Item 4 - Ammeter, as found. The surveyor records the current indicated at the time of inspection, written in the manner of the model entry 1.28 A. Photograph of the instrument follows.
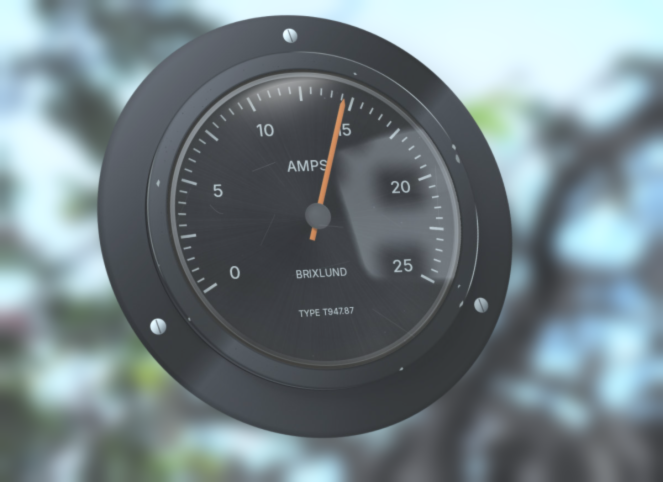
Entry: 14.5 A
